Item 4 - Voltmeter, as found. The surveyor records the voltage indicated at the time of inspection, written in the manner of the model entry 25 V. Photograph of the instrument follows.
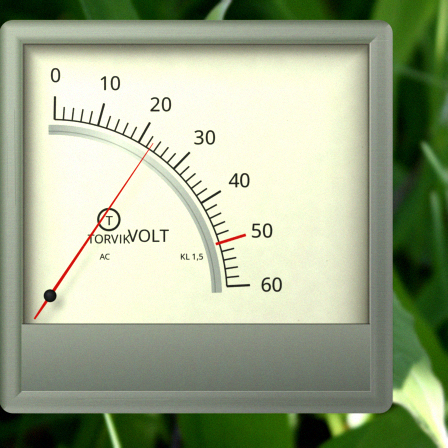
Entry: 23 V
